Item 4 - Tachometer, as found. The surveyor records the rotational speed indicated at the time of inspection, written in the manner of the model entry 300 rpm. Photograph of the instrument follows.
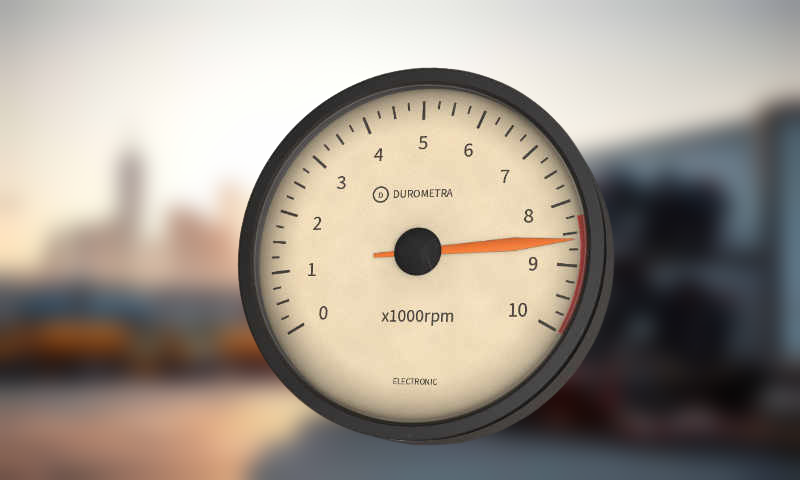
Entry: 8625 rpm
